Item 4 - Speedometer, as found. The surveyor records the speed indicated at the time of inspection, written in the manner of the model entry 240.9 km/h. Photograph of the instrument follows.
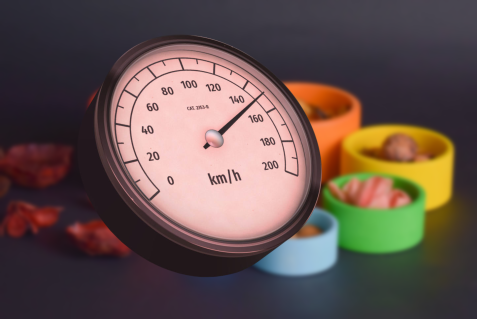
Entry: 150 km/h
